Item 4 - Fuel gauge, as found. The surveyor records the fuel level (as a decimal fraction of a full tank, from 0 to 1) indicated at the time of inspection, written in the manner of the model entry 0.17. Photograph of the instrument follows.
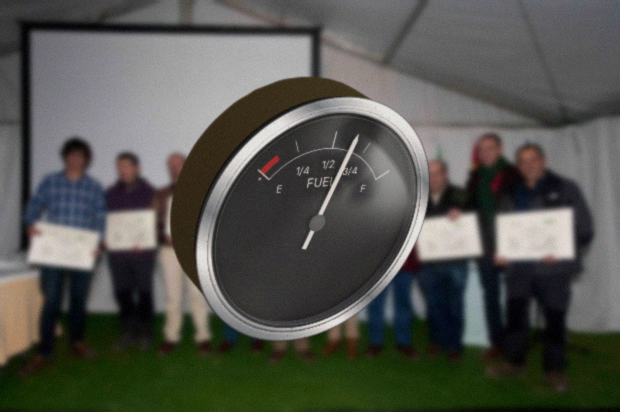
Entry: 0.625
